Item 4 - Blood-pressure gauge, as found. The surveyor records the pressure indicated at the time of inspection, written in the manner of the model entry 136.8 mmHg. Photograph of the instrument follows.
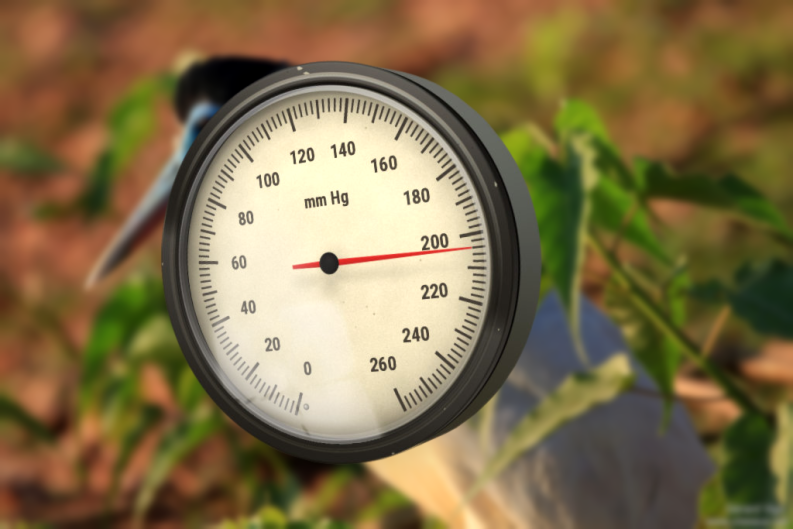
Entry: 204 mmHg
